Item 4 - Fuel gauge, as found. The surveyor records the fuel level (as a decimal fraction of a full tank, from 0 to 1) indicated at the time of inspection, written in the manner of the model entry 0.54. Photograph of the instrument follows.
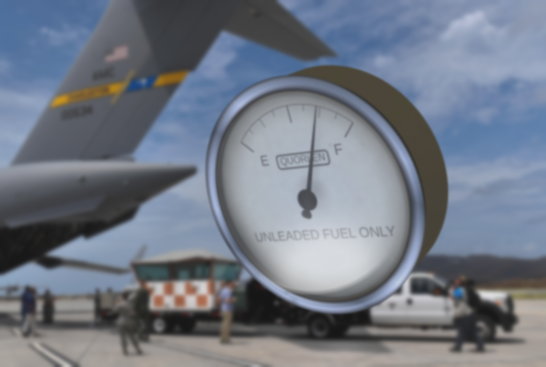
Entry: 0.75
